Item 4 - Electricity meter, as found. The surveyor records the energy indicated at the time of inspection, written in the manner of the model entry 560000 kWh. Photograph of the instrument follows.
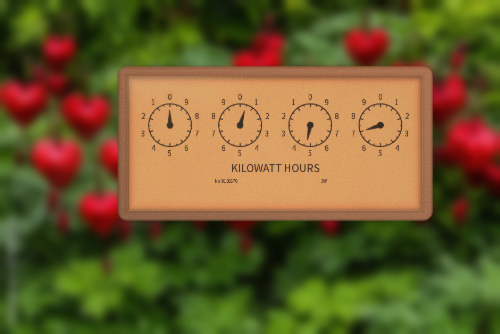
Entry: 47 kWh
